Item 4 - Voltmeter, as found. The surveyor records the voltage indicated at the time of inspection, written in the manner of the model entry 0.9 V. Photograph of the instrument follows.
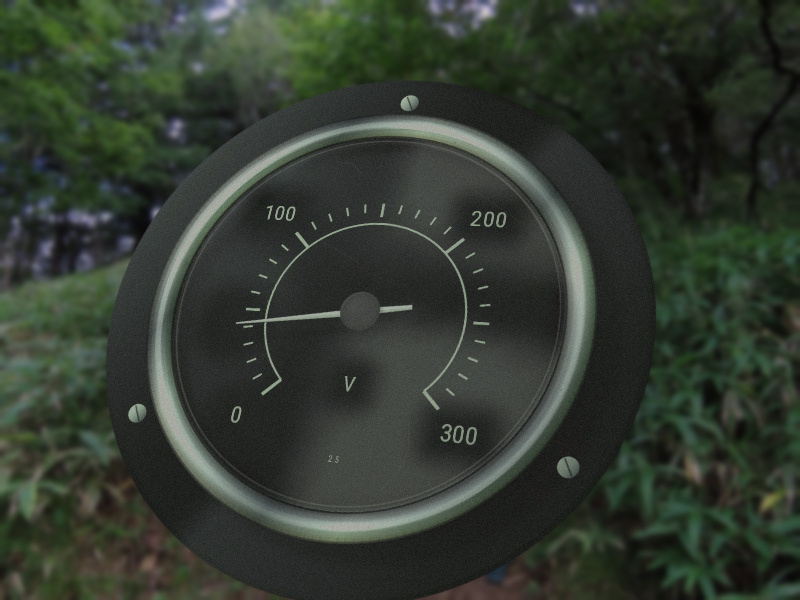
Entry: 40 V
